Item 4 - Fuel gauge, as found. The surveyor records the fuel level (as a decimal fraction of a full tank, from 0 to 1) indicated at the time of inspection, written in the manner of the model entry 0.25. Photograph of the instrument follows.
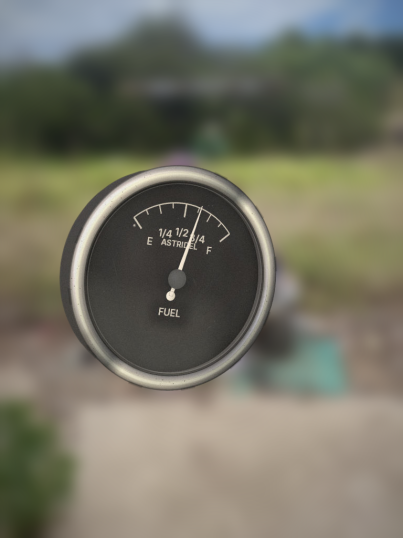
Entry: 0.625
